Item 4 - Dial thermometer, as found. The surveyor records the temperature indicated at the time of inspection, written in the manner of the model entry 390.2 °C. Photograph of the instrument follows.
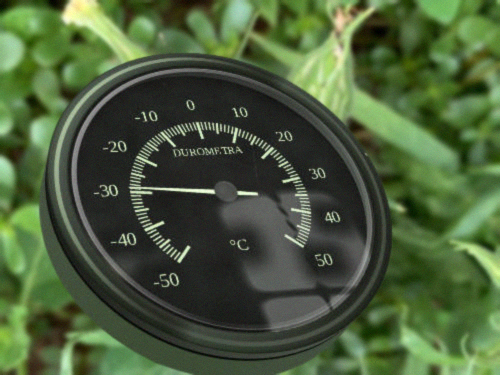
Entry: -30 °C
